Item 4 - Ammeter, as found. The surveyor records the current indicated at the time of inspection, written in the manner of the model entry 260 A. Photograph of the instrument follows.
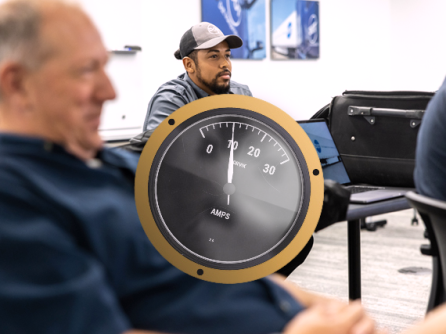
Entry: 10 A
